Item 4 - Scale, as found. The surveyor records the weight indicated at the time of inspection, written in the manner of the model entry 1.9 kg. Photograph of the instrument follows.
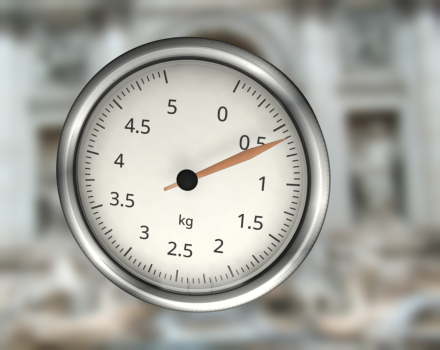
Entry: 0.6 kg
